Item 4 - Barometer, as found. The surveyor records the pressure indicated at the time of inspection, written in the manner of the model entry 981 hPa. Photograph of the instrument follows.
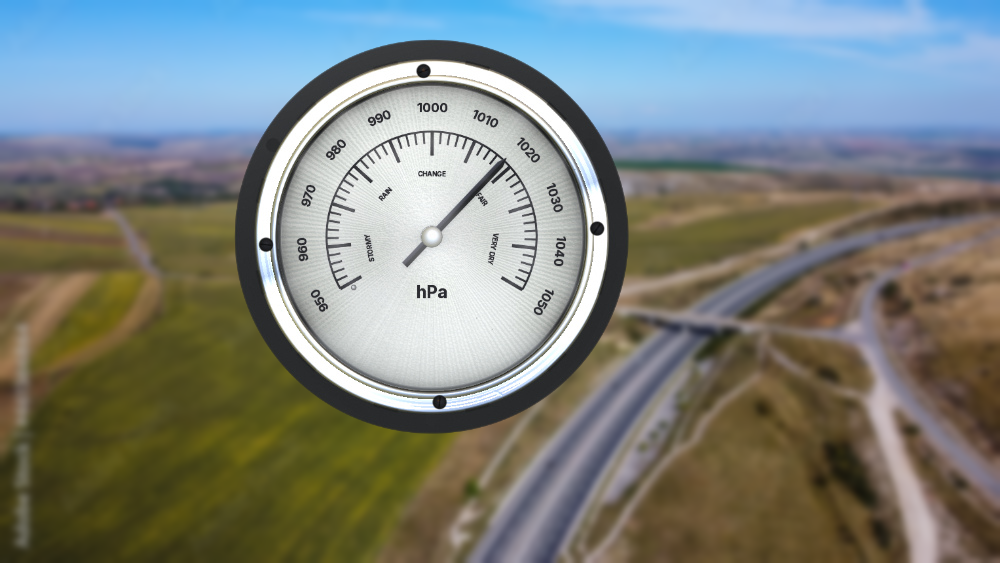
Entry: 1018 hPa
